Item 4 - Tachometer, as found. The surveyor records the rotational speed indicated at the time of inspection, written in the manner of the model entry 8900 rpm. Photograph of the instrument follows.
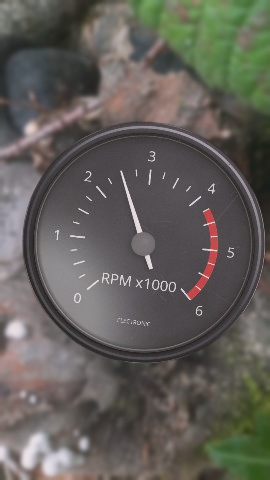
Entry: 2500 rpm
